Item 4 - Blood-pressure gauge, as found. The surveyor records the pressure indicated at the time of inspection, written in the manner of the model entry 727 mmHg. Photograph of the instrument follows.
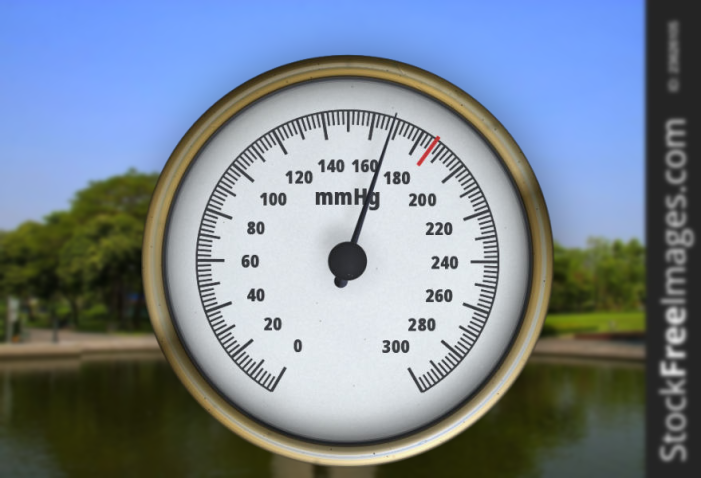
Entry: 168 mmHg
